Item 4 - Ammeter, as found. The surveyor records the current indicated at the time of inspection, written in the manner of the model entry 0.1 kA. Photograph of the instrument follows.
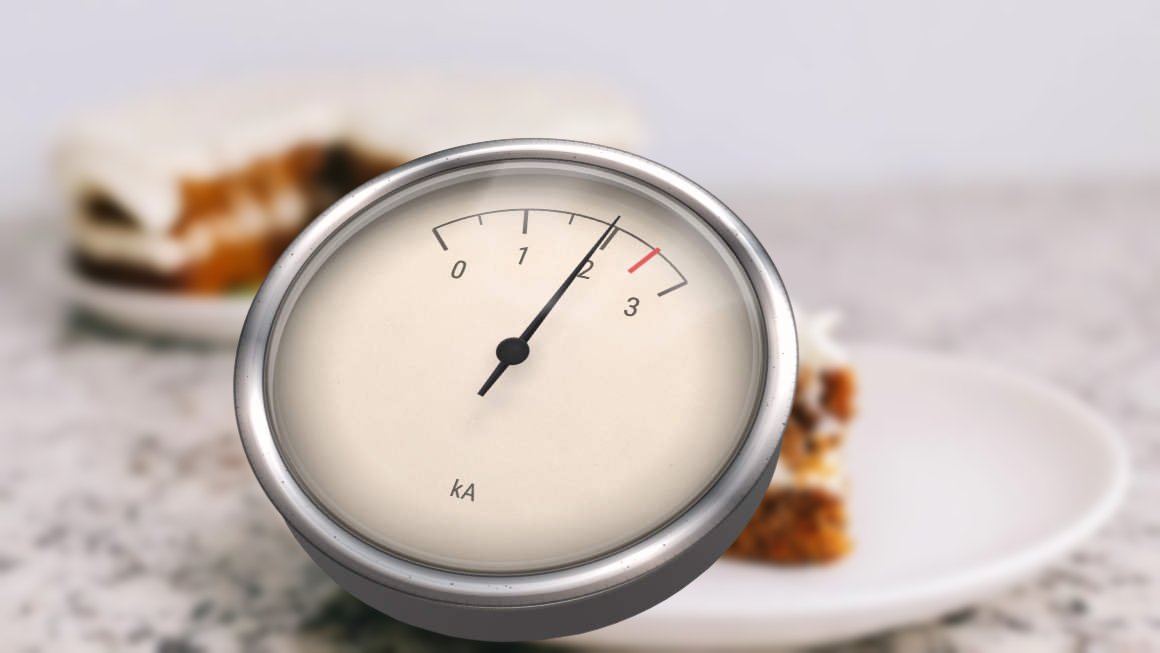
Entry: 2 kA
